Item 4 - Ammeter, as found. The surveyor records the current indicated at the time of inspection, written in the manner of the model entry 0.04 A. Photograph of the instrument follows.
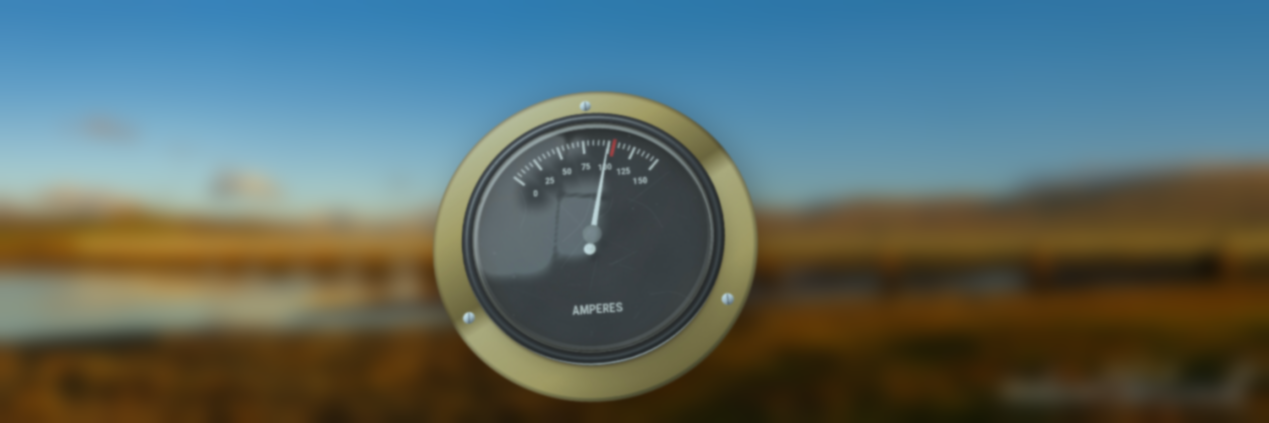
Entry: 100 A
